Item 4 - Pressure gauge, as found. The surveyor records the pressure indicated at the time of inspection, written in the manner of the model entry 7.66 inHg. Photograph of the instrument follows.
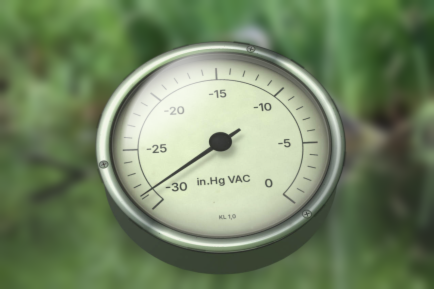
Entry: -29 inHg
